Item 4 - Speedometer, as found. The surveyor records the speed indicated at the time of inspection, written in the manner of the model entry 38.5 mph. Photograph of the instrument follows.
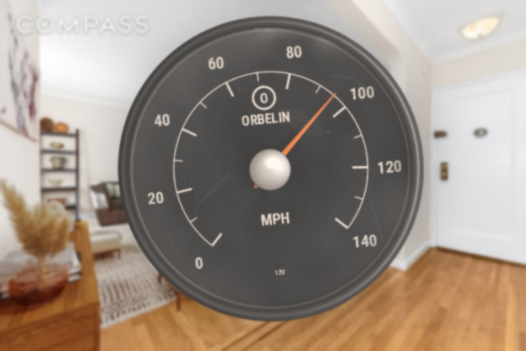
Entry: 95 mph
